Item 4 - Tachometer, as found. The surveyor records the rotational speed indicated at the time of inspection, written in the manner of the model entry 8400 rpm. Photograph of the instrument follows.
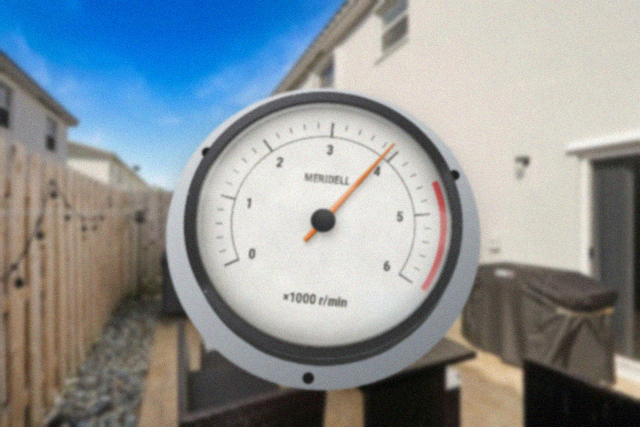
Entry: 3900 rpm
